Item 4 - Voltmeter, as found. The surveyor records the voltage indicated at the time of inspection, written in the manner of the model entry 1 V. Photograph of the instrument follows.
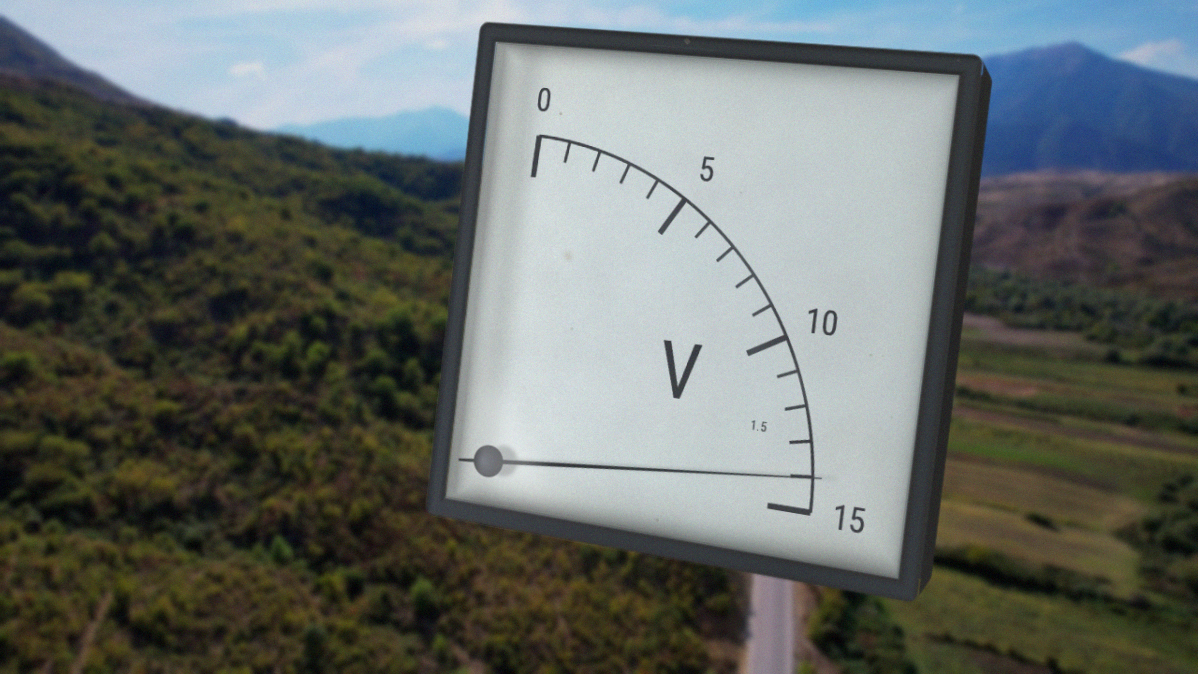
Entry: 14 V
